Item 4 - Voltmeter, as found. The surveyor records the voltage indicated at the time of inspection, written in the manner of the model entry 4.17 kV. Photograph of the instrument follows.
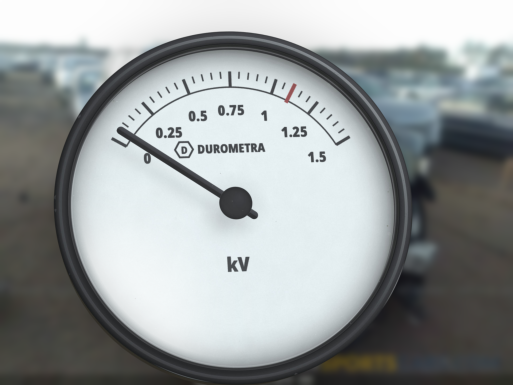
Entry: 0.05 kV
